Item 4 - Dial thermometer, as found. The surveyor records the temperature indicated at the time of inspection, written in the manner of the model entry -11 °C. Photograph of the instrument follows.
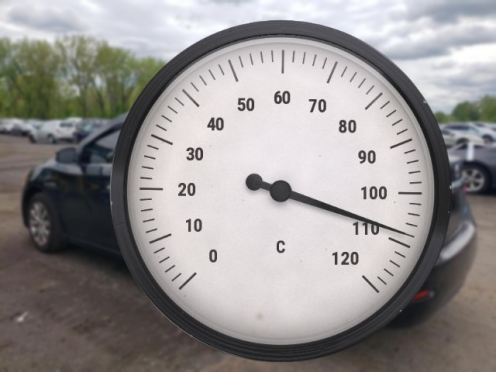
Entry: 108 °C
